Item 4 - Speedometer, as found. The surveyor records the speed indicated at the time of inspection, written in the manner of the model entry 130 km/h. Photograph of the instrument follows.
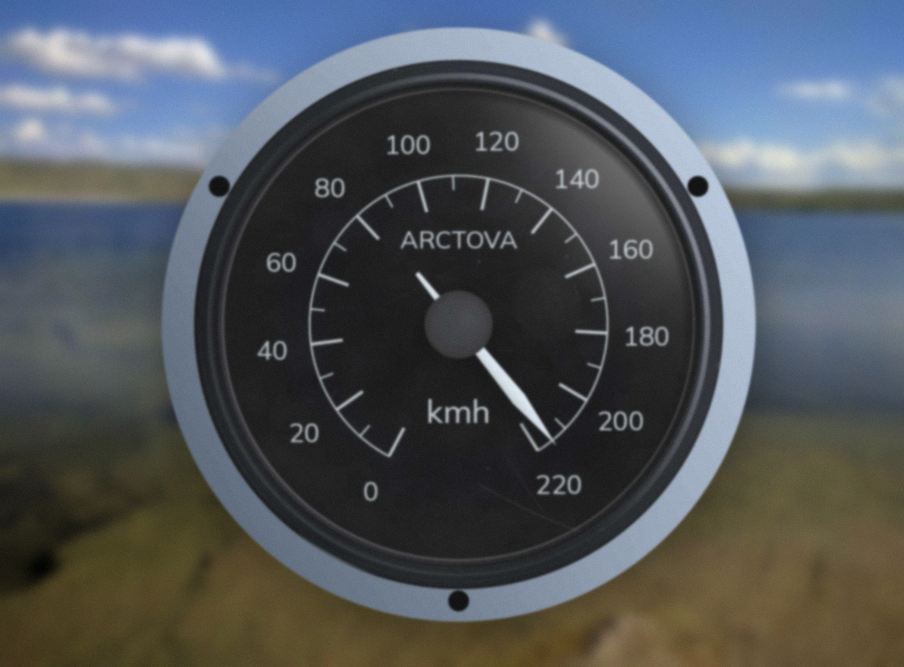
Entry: 215 km/h
